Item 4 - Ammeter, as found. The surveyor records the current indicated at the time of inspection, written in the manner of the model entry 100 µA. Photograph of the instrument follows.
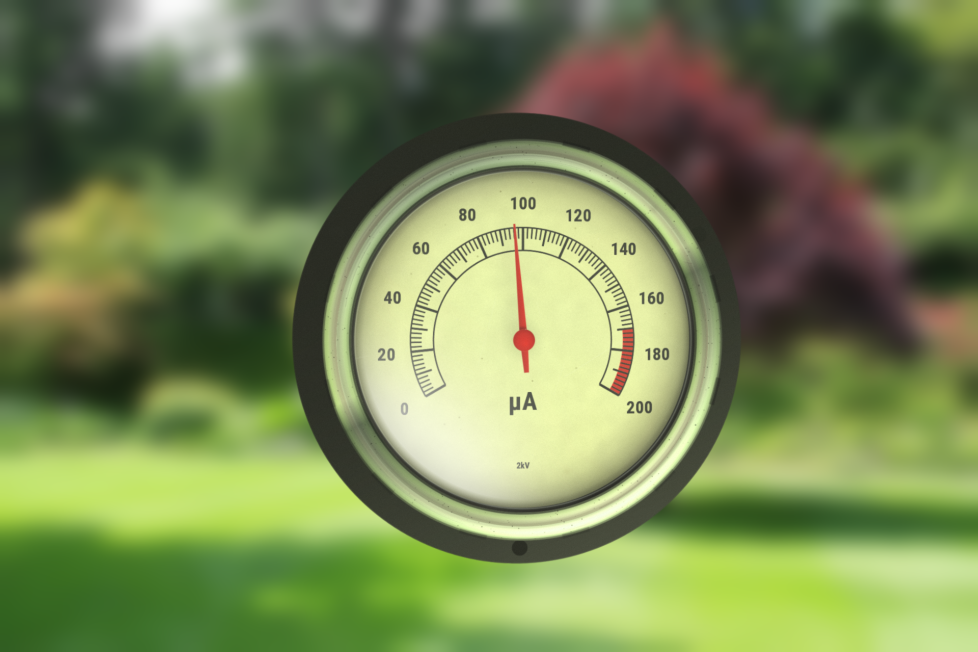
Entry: 96 µA
